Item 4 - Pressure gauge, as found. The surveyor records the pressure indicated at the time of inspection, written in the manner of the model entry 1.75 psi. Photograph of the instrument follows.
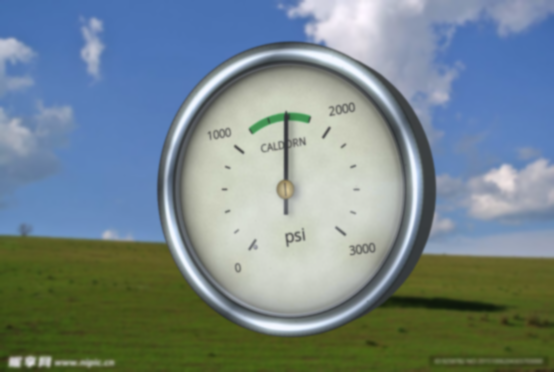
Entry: 1600 psi
